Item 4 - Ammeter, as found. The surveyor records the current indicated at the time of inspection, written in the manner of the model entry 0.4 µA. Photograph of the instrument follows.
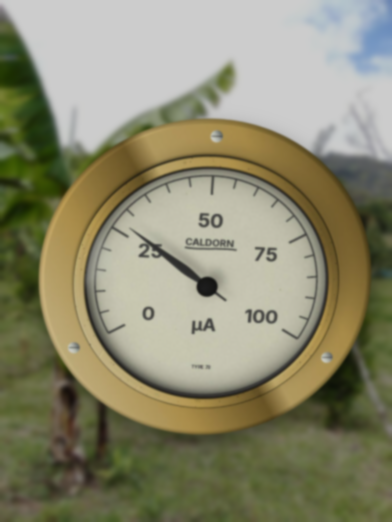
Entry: 27.5 µA
